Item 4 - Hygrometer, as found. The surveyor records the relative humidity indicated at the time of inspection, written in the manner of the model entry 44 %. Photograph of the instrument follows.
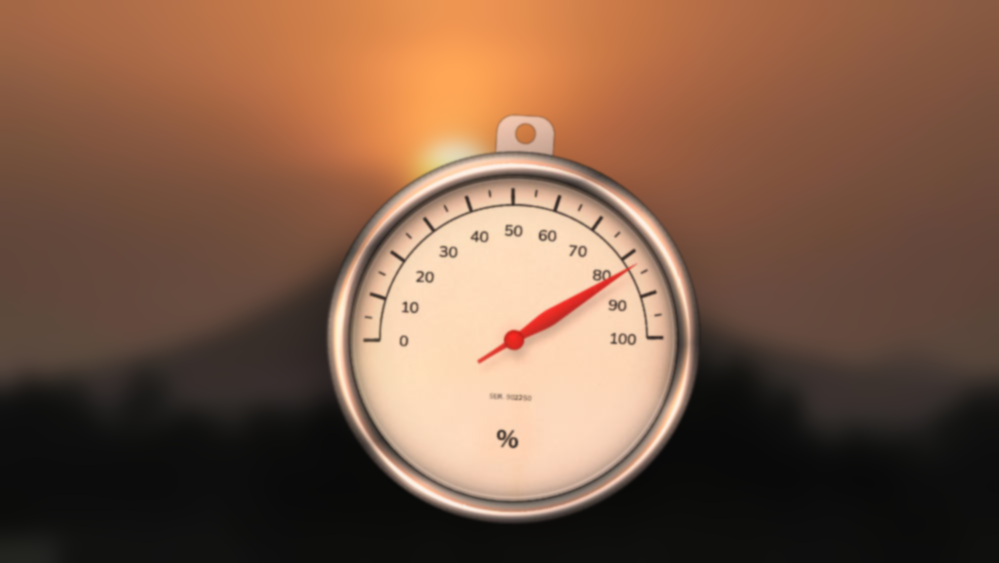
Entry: 82.5 %
